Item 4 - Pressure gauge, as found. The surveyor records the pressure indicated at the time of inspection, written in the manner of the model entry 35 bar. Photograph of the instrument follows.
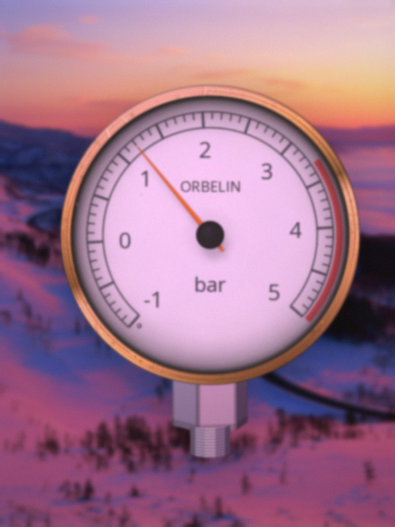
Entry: 1.2 bar
